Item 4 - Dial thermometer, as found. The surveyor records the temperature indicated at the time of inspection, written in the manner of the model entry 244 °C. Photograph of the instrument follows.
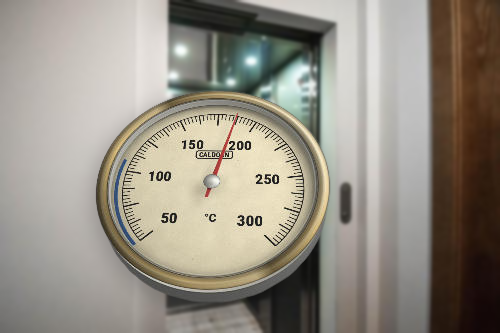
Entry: 187.5 °C
